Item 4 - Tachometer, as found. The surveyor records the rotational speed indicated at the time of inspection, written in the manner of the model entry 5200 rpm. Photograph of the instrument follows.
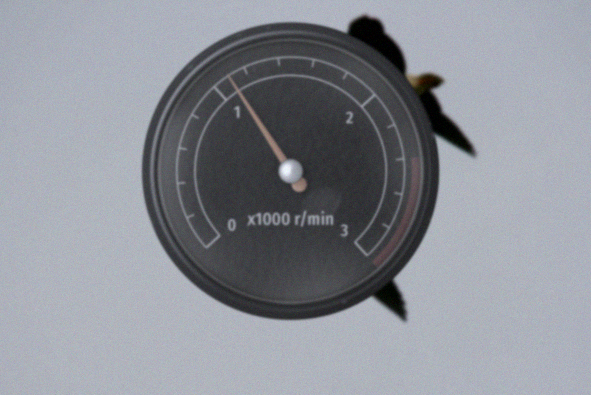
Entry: 1100 rpm
